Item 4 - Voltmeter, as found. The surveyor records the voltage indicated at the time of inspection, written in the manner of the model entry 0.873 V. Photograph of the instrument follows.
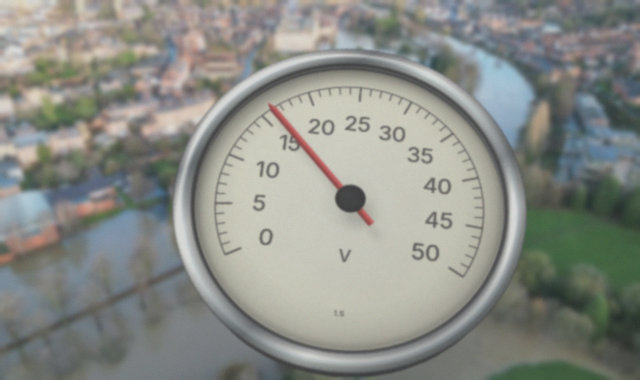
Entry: 16 V
